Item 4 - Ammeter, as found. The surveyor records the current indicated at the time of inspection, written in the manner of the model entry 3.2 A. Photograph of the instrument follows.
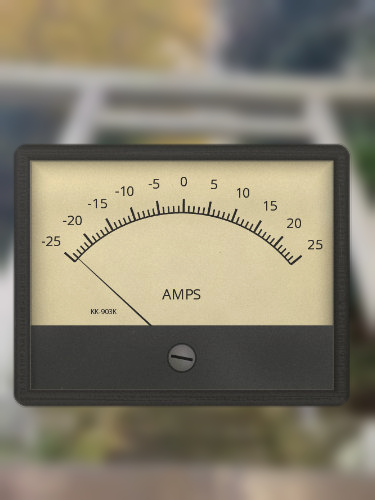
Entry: -24 A
